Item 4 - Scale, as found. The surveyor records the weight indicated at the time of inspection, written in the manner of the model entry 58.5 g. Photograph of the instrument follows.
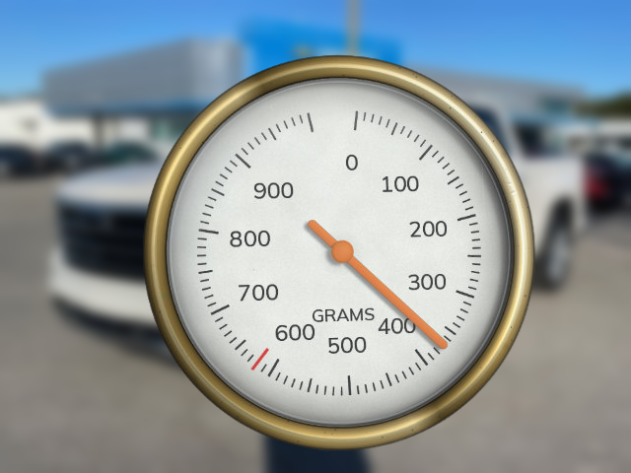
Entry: 370 g
